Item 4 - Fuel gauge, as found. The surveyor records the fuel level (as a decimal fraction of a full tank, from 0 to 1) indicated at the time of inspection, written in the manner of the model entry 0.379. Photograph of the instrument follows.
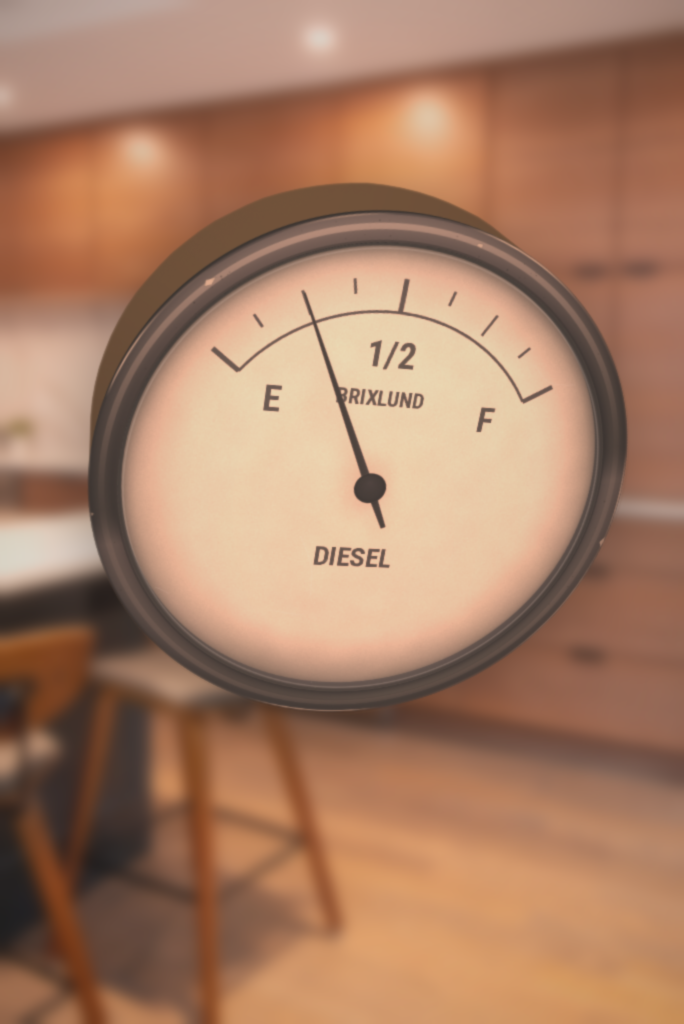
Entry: 0.25
